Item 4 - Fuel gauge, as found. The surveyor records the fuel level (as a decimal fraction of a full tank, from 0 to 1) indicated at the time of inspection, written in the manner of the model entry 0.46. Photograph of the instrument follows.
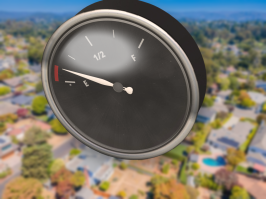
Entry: 0.125
